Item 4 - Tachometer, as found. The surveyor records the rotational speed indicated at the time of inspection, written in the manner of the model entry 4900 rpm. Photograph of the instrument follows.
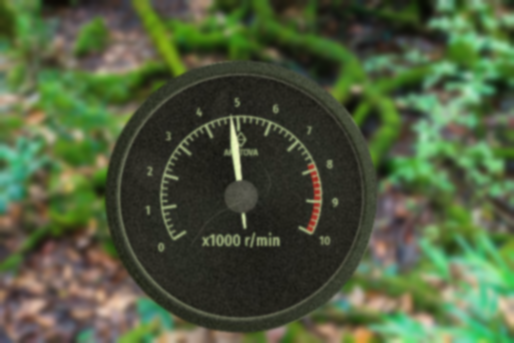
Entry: 4800 rpm
